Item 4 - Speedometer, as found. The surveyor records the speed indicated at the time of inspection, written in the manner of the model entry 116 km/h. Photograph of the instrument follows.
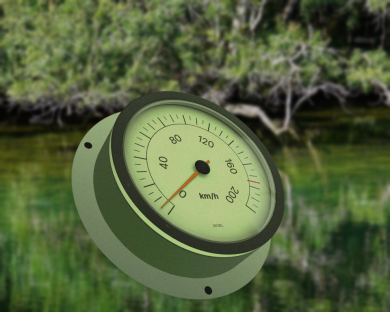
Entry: 5 km/h
